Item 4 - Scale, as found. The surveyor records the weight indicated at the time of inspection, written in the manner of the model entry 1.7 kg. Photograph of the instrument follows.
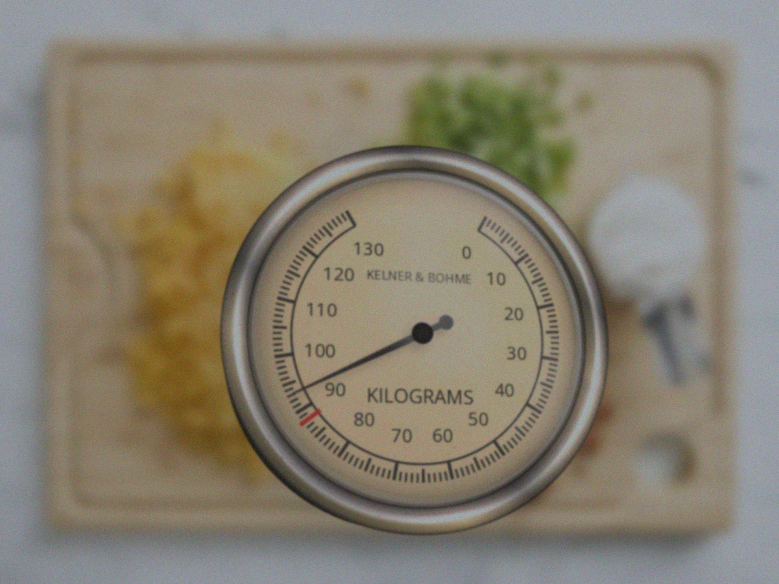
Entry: 93 kg
